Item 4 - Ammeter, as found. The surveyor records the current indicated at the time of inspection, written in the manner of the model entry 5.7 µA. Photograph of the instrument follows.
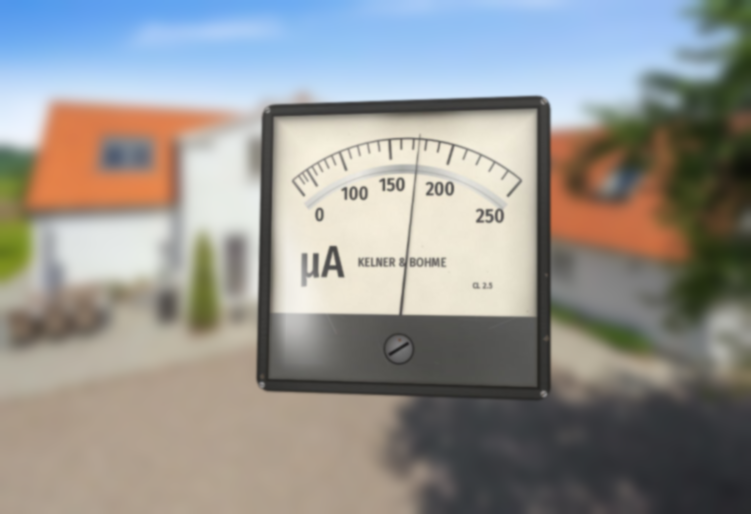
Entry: 175 µA
